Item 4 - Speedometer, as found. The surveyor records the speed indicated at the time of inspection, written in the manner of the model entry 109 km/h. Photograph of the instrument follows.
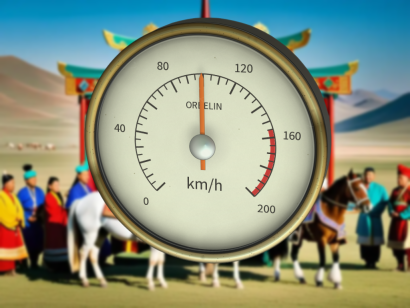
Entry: 100 km/h
